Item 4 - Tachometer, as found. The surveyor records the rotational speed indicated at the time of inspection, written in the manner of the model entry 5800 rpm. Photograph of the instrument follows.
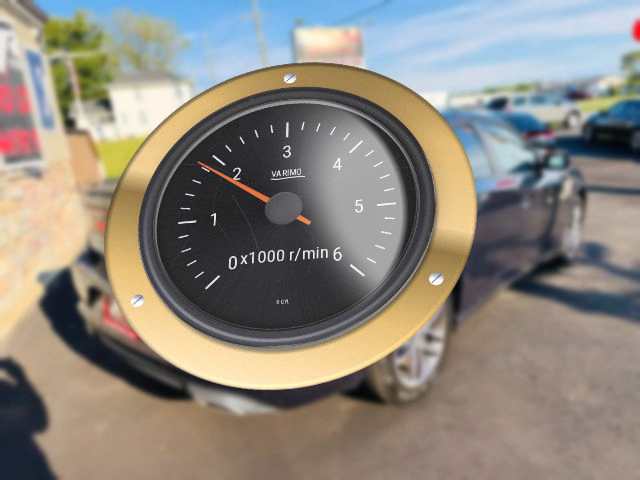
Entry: 1800 rpm
